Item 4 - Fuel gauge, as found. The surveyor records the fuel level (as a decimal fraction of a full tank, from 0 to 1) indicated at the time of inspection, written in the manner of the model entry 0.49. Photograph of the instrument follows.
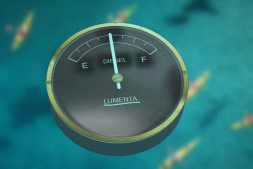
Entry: 0.5
